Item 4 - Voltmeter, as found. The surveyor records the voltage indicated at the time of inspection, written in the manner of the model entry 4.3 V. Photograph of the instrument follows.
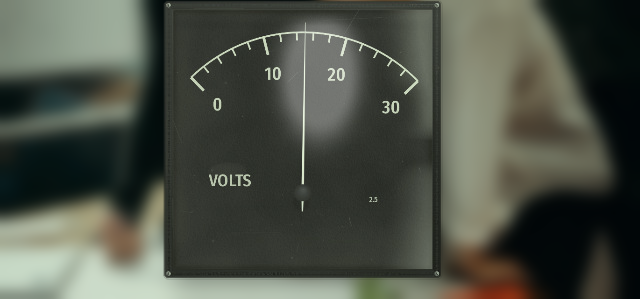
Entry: 15 V
